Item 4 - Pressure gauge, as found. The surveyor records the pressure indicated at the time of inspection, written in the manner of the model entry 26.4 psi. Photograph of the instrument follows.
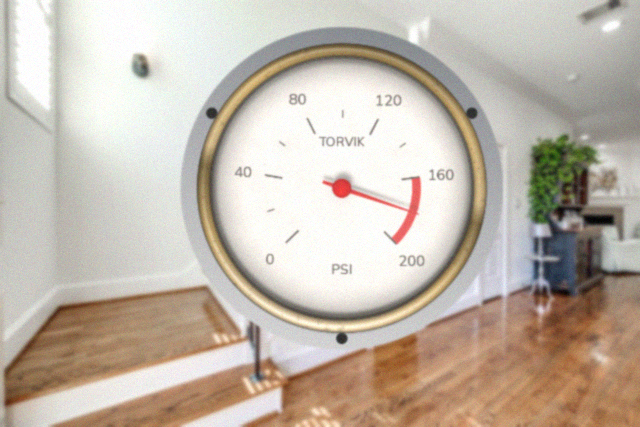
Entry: 180 psi
